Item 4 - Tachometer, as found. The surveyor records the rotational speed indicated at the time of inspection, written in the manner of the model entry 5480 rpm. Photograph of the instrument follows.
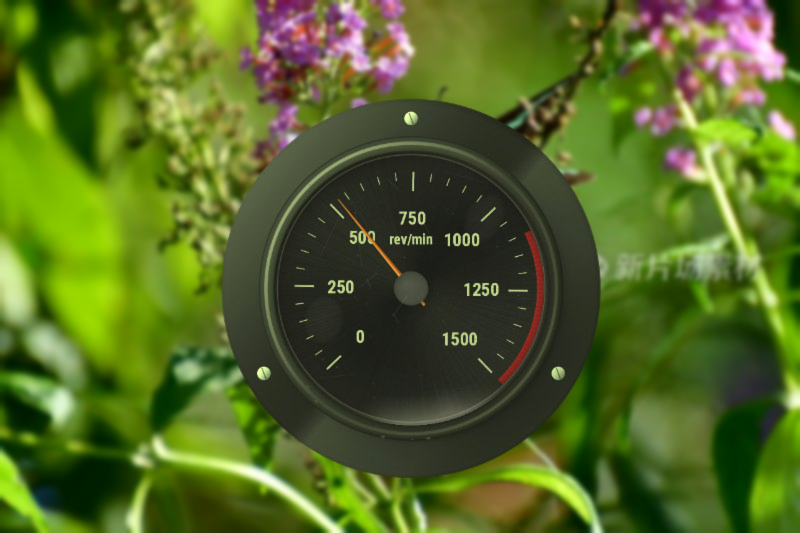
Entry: 525 rpm
